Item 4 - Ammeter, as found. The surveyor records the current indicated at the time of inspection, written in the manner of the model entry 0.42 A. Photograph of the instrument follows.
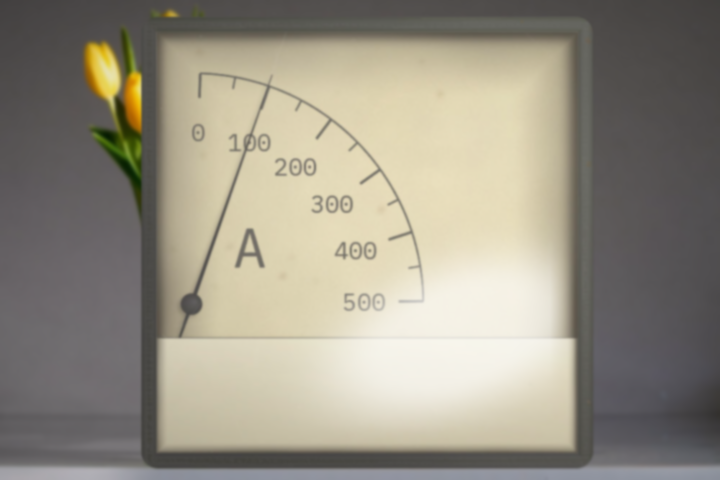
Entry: 100 A
